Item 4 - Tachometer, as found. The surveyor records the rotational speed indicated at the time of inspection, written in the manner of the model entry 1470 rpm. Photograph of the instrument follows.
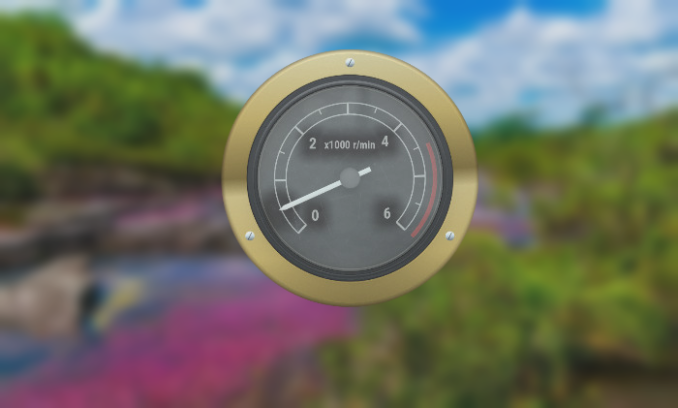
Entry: 500 rpm
